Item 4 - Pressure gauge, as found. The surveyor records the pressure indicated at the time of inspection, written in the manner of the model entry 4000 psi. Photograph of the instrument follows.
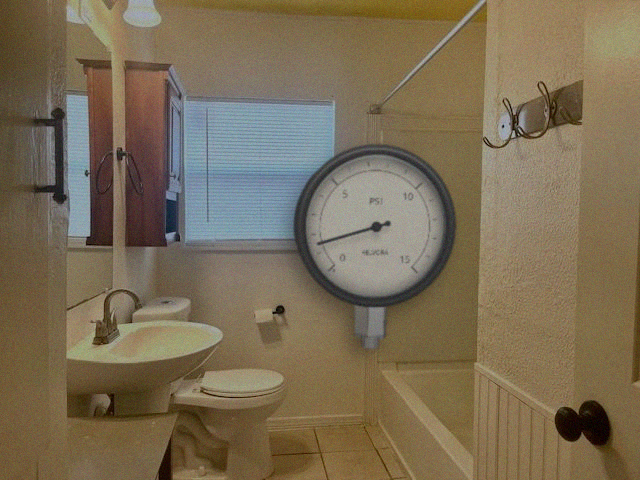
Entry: 1.5 psi
